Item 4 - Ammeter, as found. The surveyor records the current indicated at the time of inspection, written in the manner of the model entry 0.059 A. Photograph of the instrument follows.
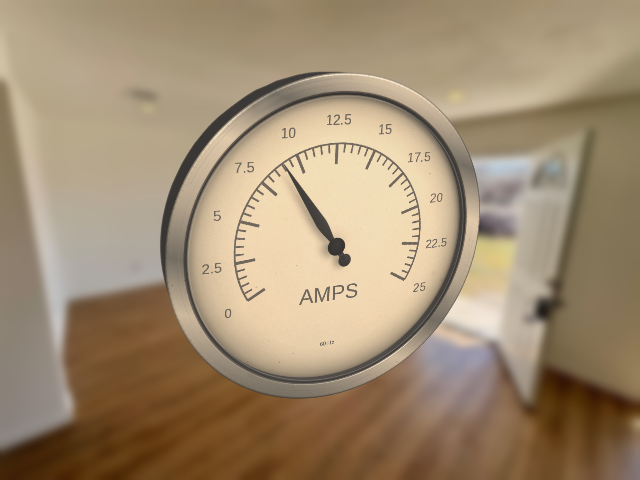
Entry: 9 A
